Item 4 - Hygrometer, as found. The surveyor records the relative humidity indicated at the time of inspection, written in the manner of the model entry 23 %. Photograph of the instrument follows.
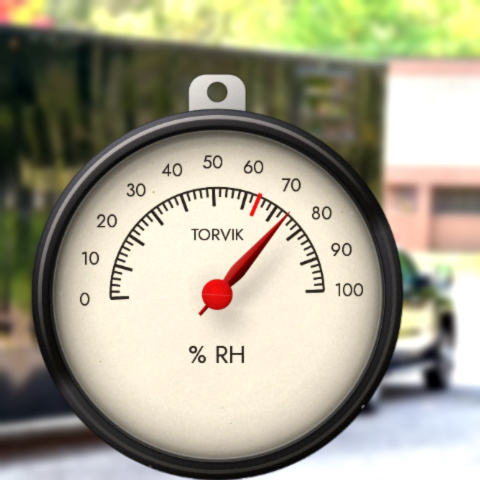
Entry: 74 %
